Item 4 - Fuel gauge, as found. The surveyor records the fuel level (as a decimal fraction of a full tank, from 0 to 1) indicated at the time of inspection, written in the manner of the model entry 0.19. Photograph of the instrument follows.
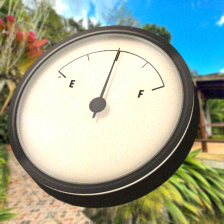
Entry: 0.5
